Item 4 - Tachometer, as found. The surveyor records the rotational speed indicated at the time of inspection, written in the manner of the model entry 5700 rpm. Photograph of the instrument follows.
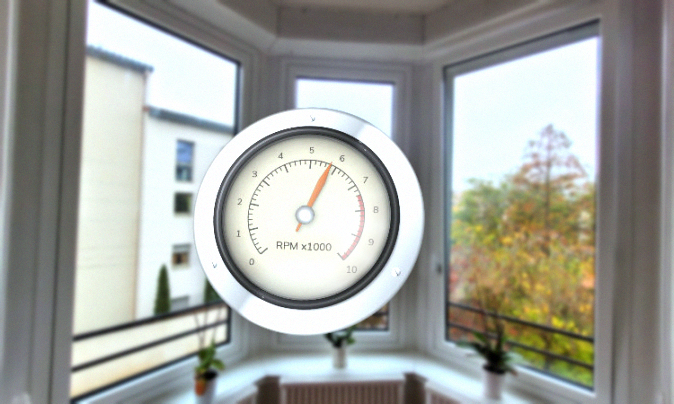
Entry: 5800 rpm
